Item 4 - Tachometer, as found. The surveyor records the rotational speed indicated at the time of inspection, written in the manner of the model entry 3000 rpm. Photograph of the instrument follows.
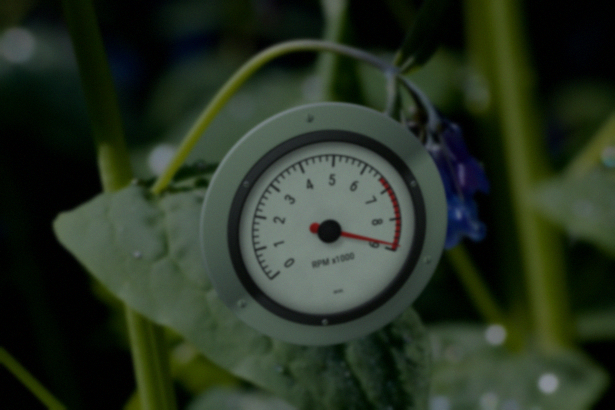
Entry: 8800 rpm
